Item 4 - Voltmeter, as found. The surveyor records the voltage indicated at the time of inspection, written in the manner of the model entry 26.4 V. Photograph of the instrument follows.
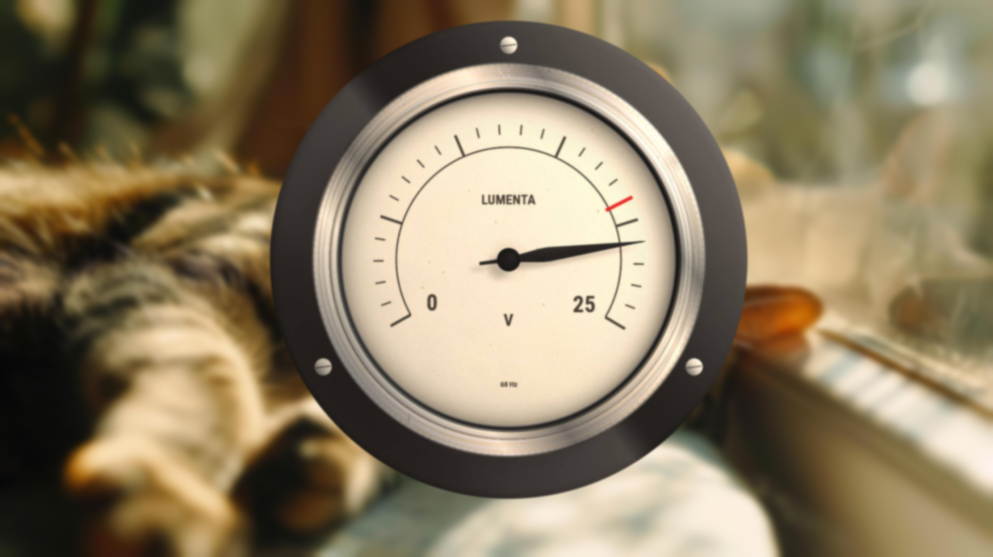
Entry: 21 V
